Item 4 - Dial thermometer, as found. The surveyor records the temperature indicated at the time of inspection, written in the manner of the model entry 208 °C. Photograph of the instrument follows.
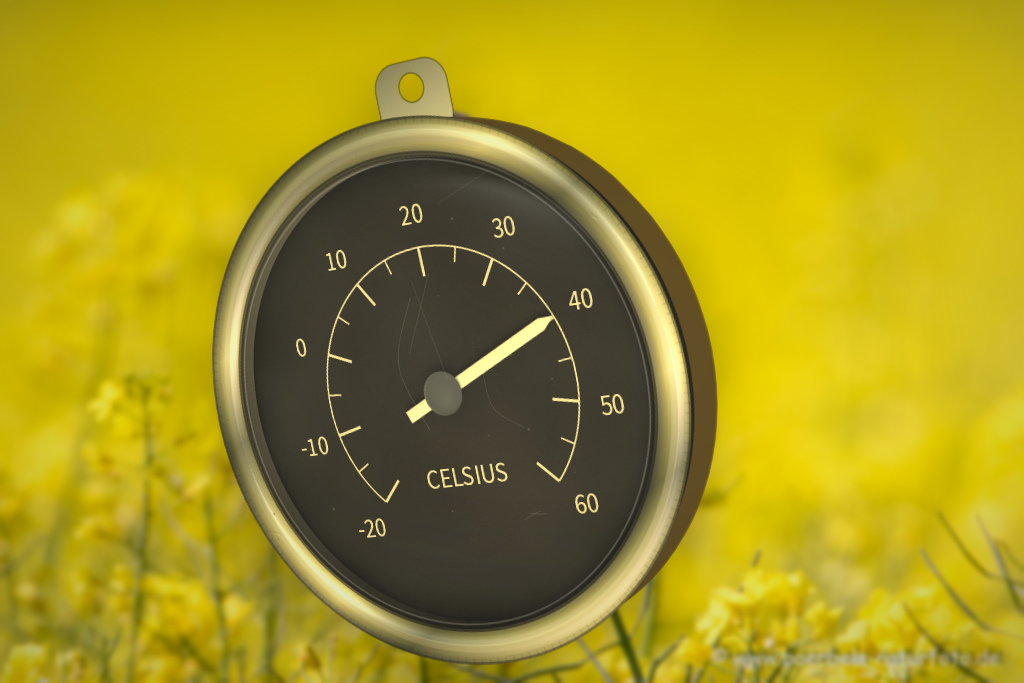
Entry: 40 °C
